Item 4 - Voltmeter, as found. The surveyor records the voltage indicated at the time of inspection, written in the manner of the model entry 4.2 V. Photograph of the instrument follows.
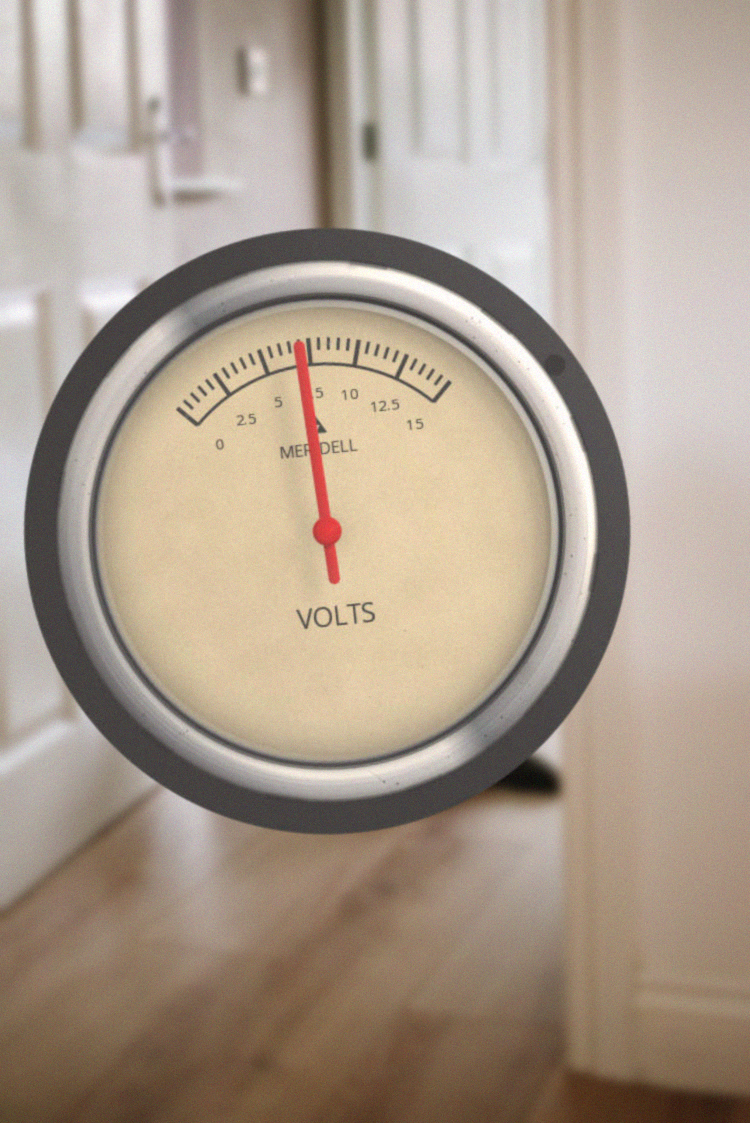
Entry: 7 V
